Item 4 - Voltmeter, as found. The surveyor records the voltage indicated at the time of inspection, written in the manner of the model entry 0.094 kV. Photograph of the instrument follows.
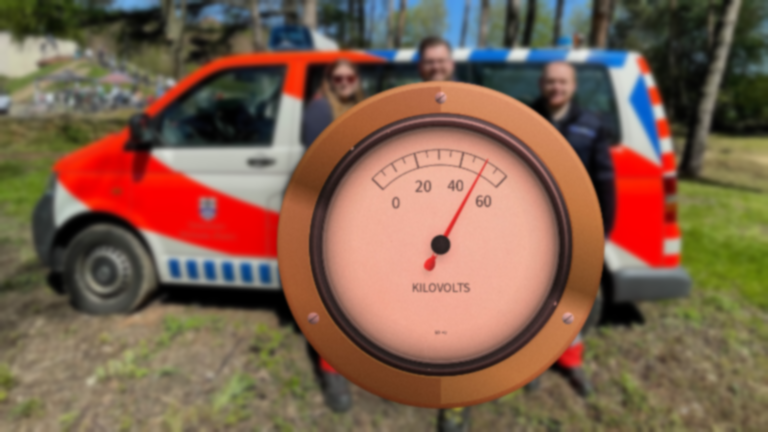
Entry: 50 kV
